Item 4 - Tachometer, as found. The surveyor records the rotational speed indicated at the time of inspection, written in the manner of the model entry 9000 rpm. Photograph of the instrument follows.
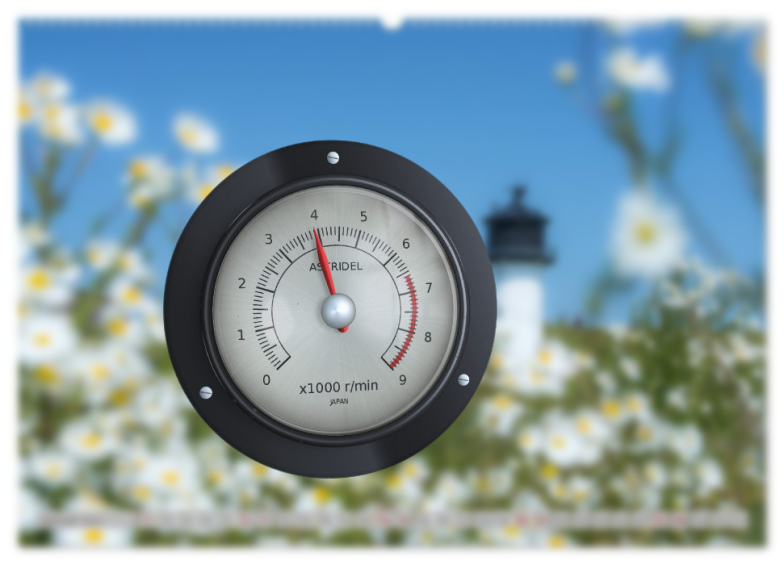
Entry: 3900 rpm
